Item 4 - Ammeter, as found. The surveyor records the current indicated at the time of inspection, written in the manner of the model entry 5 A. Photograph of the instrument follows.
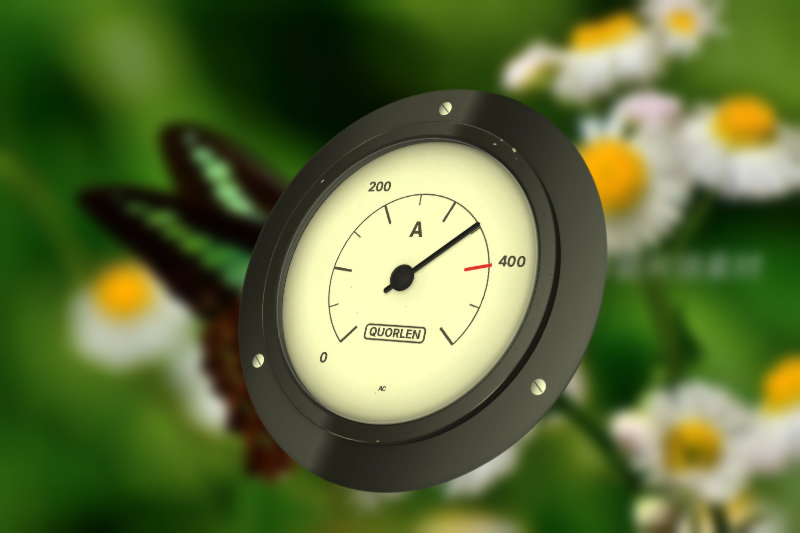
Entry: 350 A
